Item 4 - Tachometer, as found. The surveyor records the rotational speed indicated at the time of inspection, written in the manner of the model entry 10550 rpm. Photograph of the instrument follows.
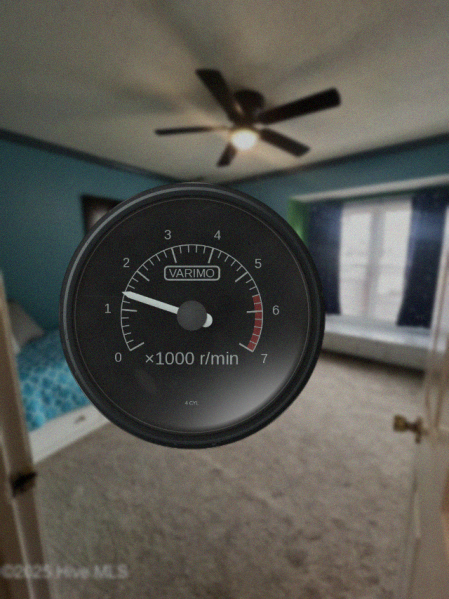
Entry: 1400 rpm
